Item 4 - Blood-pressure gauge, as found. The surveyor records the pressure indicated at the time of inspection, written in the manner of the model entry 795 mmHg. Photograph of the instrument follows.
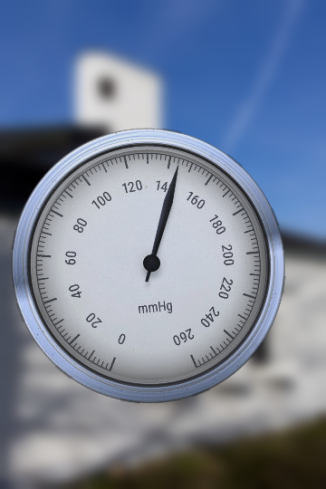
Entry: 144 mmHg
